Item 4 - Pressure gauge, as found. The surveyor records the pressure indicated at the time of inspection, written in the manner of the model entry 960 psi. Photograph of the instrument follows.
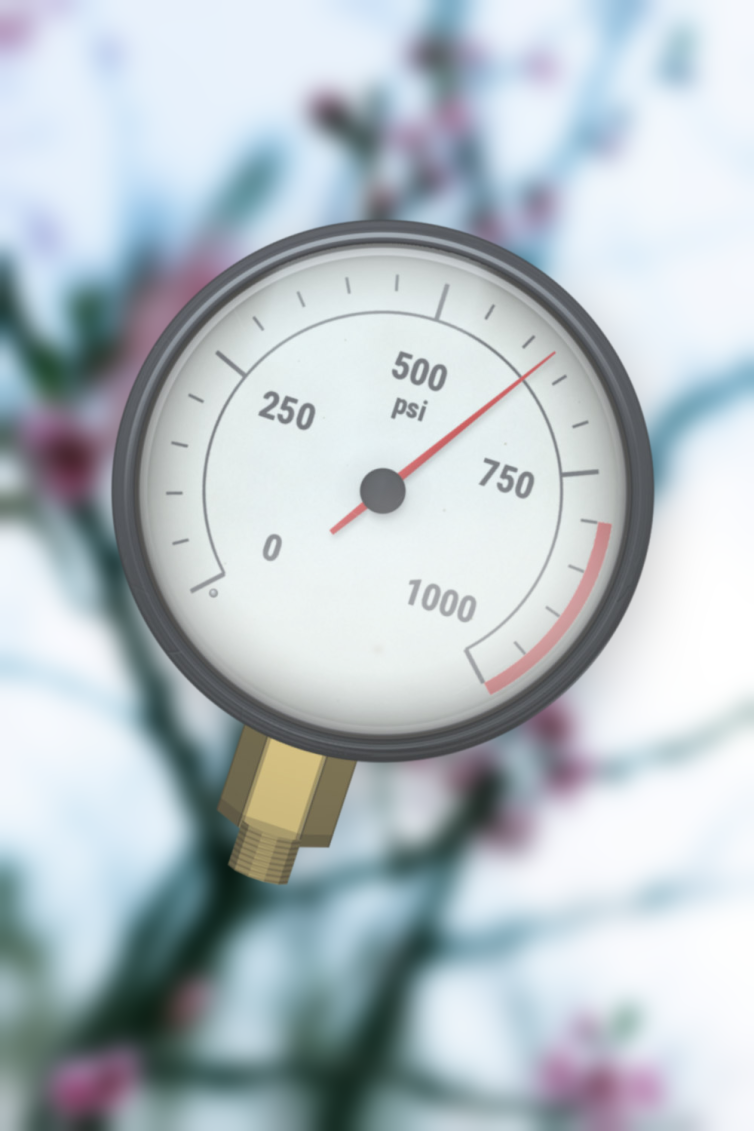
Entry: 625 psi
